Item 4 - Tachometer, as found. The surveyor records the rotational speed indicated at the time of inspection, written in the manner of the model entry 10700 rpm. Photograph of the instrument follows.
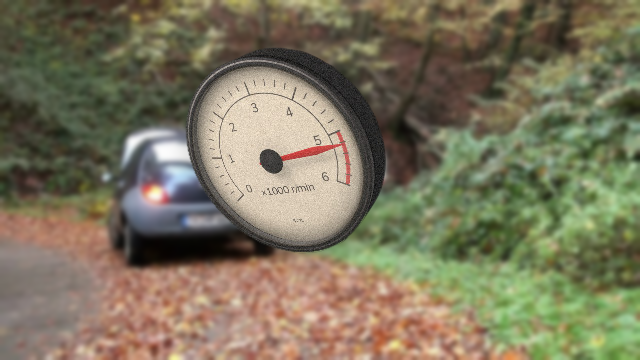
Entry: 5200 rpm
